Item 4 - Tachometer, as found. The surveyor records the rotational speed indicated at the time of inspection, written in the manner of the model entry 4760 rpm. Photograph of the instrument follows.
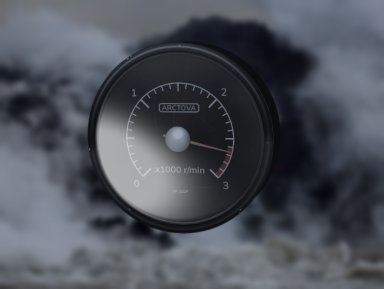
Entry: 2650 rpm
